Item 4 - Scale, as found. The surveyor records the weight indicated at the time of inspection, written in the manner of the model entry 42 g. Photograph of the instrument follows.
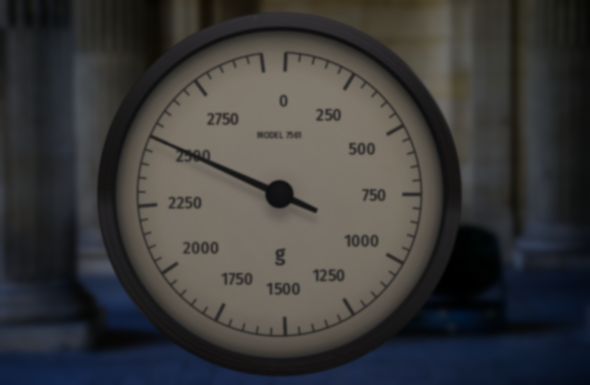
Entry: 2500 g
